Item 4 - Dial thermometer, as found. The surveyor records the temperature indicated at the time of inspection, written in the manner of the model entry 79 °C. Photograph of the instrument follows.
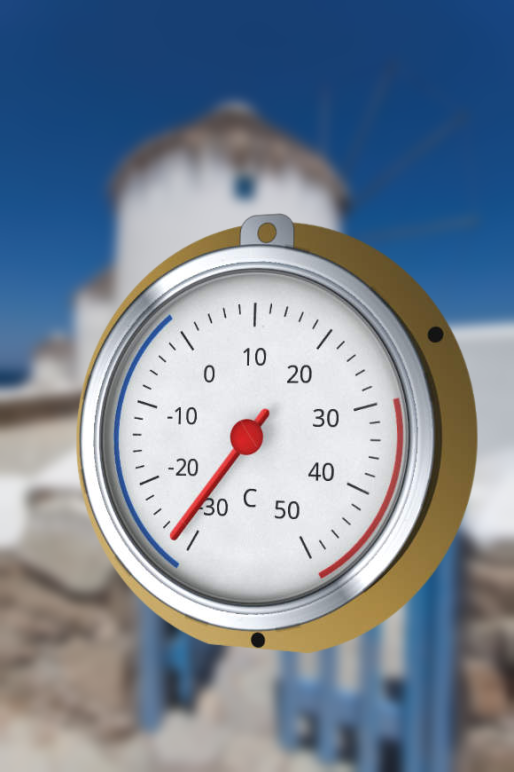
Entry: -28 °C
